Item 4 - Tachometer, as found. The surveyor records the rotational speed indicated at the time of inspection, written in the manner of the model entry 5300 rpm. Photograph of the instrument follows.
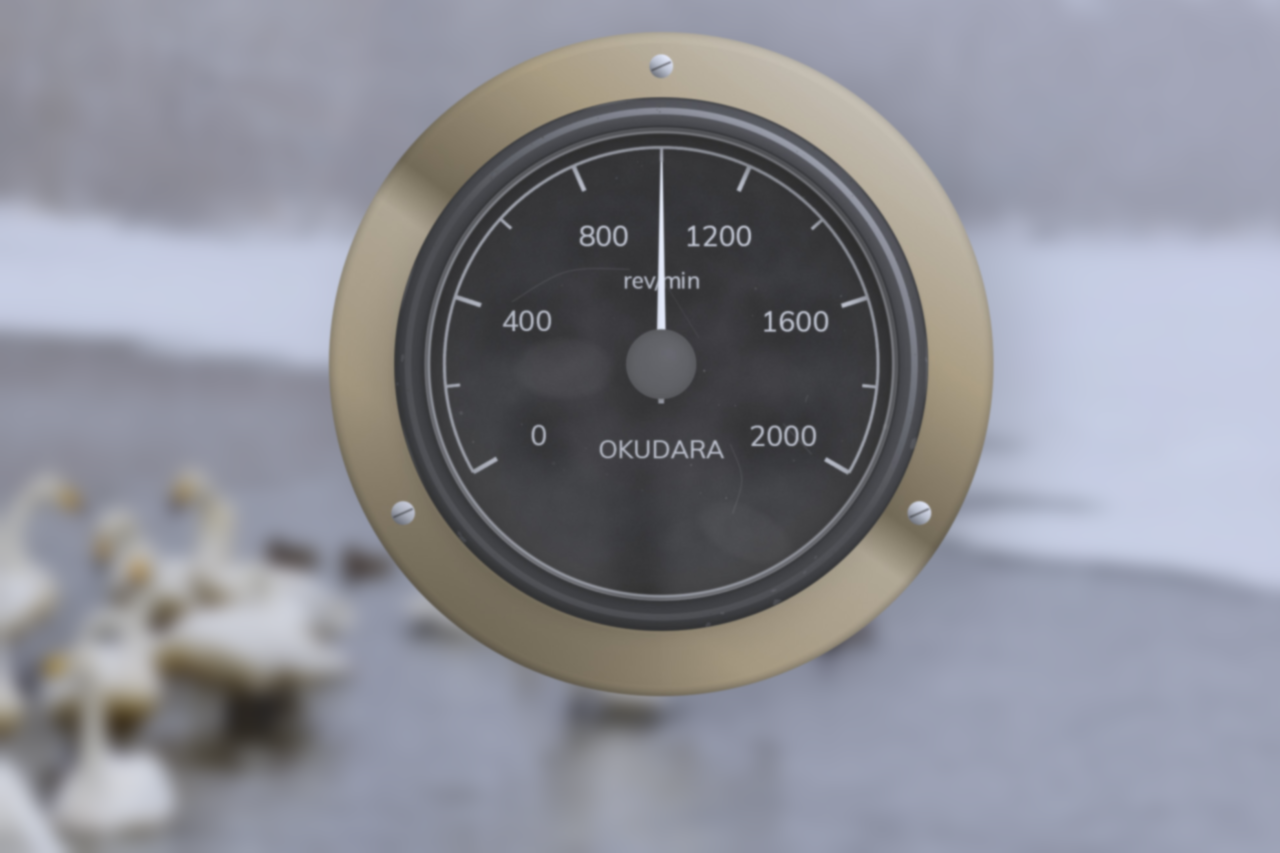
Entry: 1000 rpm
